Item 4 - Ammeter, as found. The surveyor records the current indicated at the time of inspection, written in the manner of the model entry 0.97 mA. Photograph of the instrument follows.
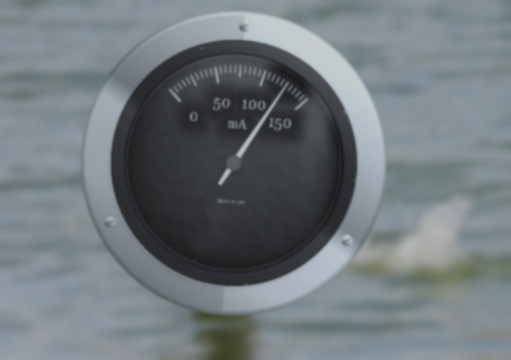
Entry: 125 mA
